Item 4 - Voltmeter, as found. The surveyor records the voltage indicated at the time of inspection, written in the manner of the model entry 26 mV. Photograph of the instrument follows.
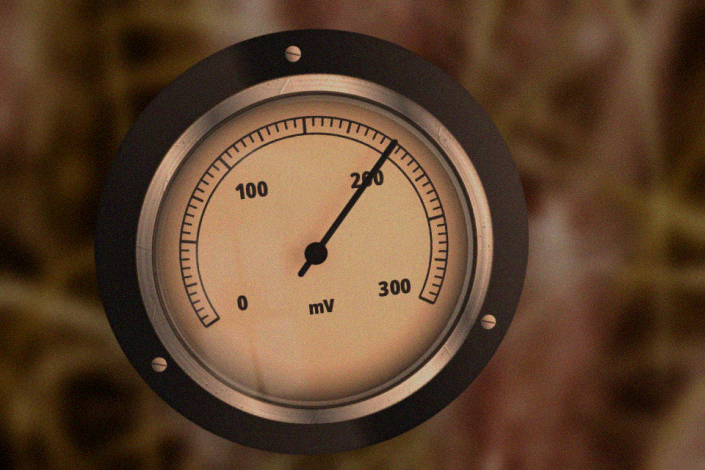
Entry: 200 mV
